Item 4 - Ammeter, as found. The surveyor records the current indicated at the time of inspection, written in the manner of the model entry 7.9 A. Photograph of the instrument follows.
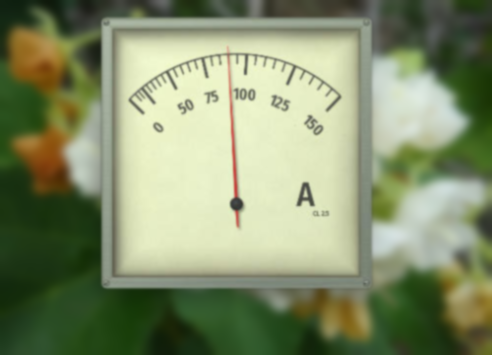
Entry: 90 A
